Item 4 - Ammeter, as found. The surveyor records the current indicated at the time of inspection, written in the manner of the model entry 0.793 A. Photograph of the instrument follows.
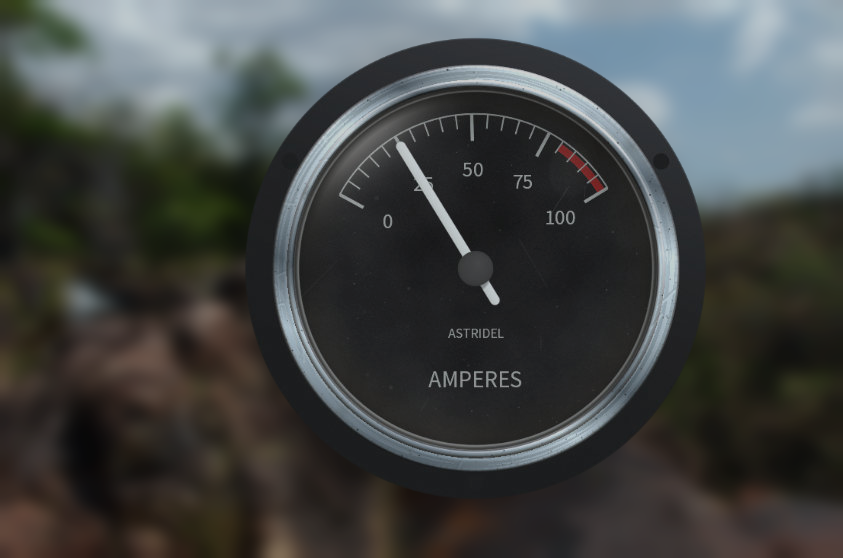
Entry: 25 A
